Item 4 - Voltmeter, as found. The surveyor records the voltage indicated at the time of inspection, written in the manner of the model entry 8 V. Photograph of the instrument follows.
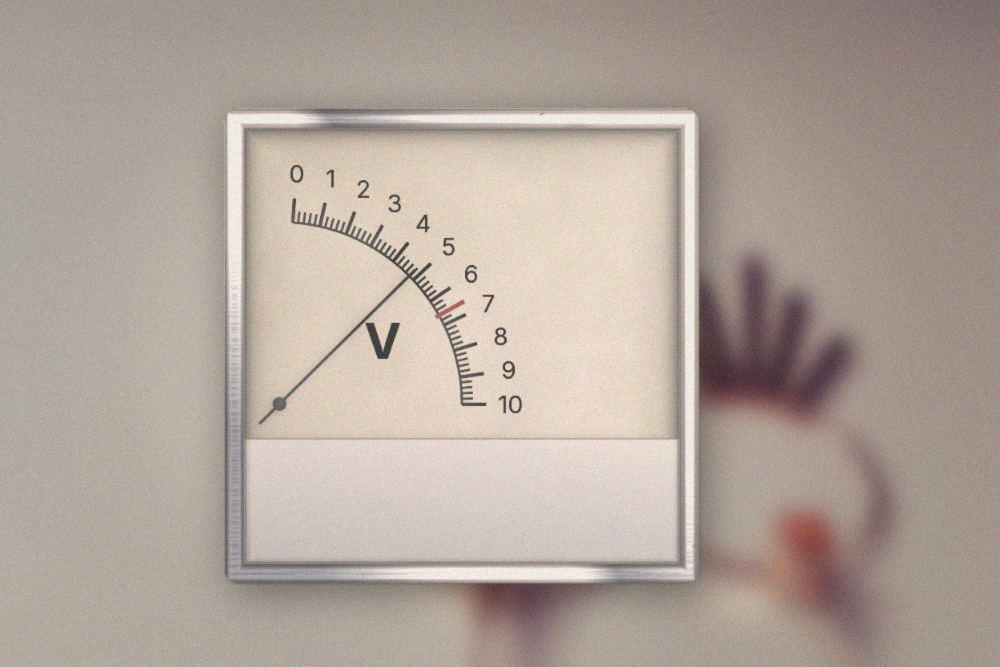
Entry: 4.8 V
